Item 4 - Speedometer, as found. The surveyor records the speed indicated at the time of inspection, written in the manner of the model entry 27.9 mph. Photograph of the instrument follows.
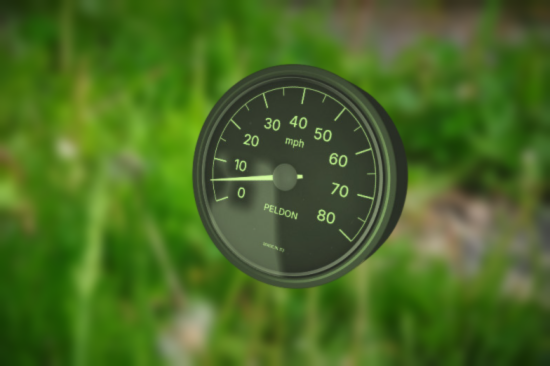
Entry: 5 mph
